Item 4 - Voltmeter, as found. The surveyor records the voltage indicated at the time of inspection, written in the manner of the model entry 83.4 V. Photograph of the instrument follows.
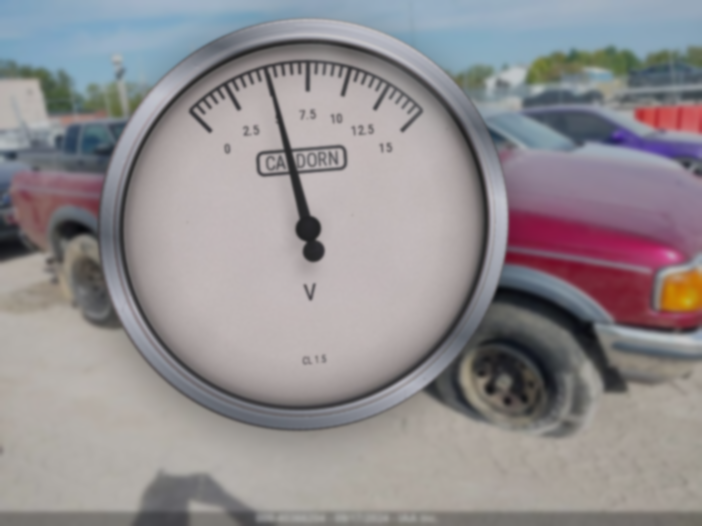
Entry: 5 V
